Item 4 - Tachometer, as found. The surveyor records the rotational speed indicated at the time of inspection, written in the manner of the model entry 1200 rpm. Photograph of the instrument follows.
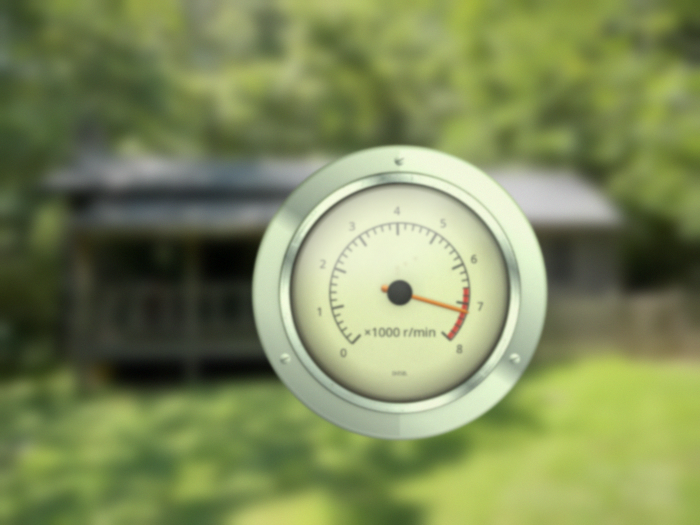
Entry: 7200 rpm
